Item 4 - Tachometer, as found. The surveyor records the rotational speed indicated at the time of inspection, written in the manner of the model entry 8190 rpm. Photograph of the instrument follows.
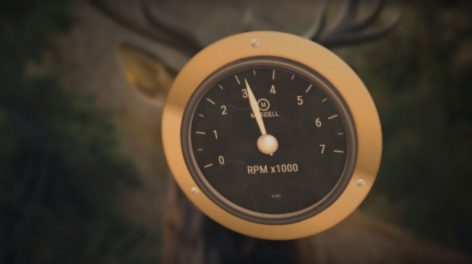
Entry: 3250 rpm
